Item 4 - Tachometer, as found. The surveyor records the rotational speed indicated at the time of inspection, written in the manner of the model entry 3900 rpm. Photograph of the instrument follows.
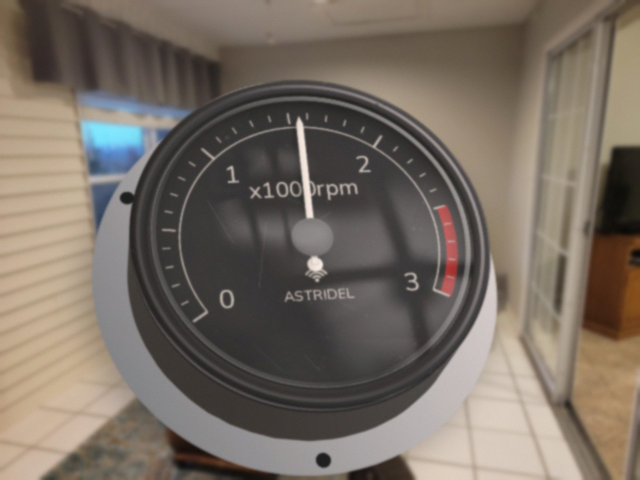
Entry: 1550 rpm
